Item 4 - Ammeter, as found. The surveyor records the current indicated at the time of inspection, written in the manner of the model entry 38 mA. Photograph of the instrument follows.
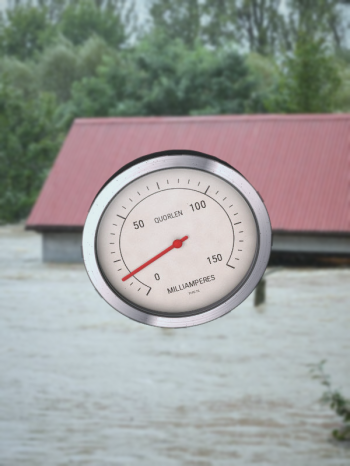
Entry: 15 mA
